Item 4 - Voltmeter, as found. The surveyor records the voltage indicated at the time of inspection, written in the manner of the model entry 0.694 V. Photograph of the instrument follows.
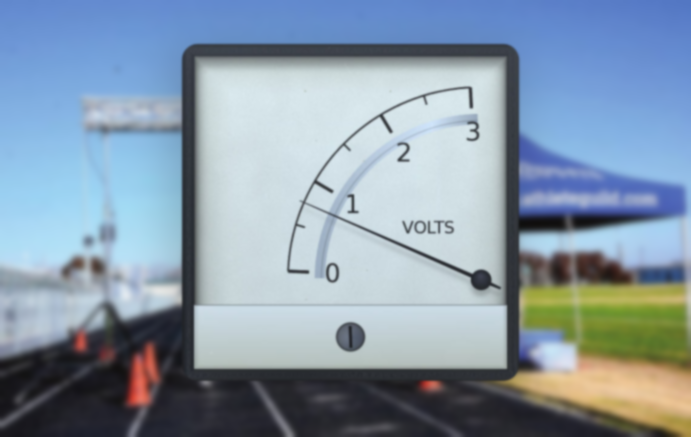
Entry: 0.75 V
